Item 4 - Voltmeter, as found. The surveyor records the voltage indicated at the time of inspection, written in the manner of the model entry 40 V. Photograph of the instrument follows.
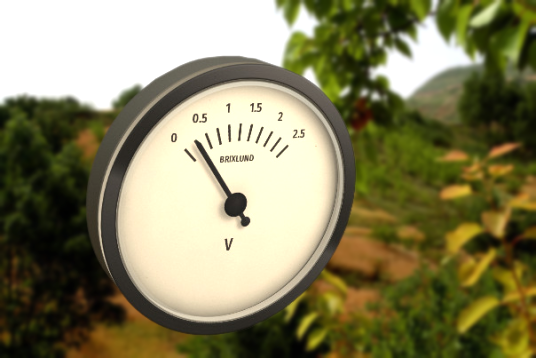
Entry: 0.25 V
